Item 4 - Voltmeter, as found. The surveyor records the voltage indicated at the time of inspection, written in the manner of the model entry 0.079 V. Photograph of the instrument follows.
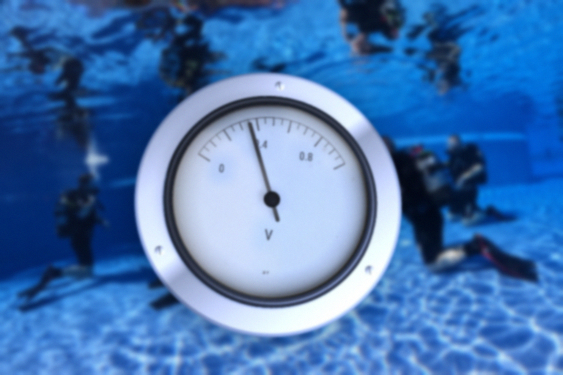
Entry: 0.35 V
